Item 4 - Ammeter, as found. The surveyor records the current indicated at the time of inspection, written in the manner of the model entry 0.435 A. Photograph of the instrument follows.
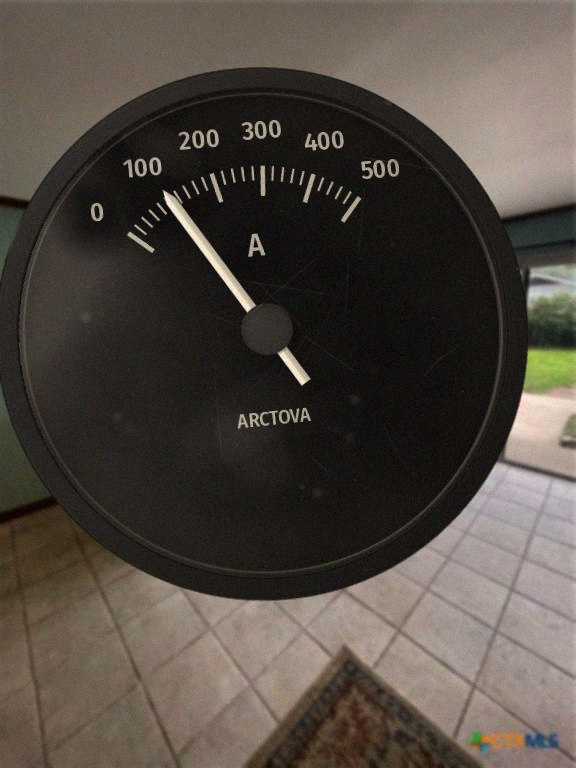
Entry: 100 A
